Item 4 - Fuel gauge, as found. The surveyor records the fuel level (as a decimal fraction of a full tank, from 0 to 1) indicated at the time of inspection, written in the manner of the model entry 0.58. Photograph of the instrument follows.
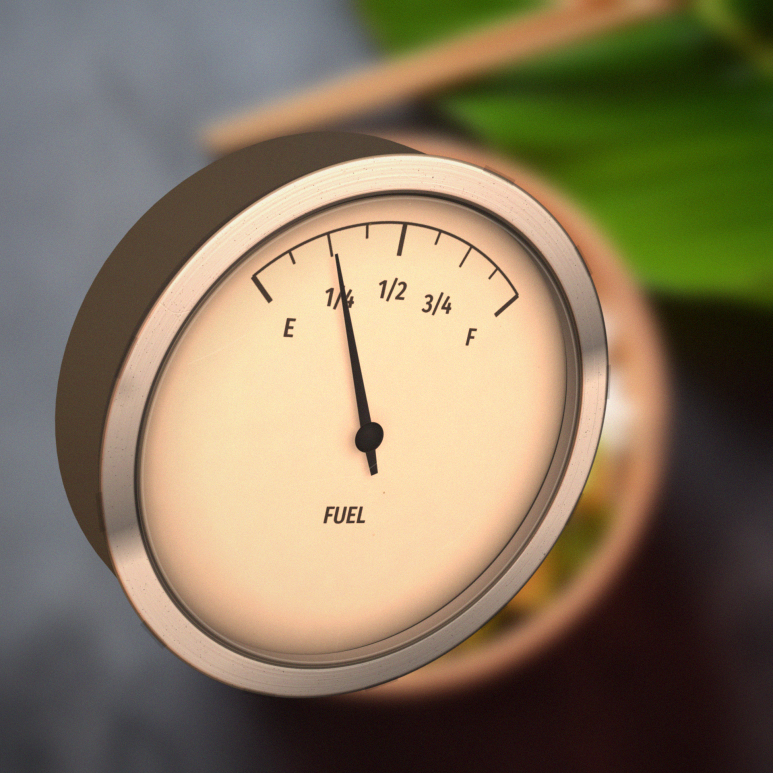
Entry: 0.25
